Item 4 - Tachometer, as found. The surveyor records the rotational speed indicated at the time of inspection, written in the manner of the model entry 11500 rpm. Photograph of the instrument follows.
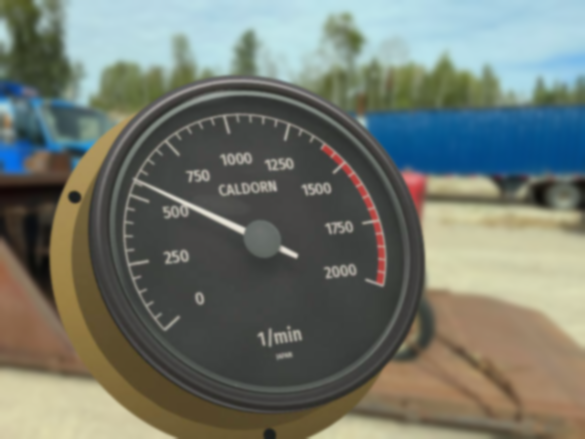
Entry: 550 rpm
